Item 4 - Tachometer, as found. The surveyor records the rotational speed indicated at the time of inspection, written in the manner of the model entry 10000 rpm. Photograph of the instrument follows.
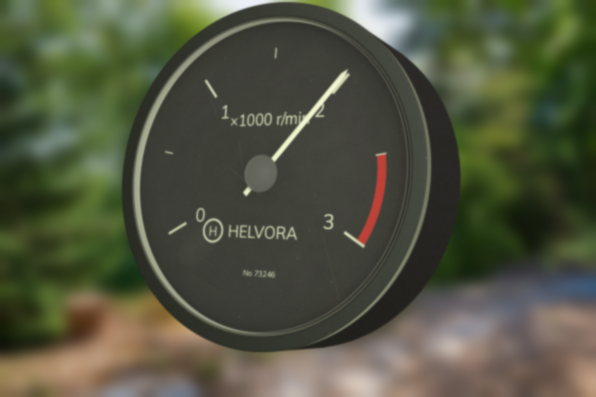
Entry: 2000 rpm
